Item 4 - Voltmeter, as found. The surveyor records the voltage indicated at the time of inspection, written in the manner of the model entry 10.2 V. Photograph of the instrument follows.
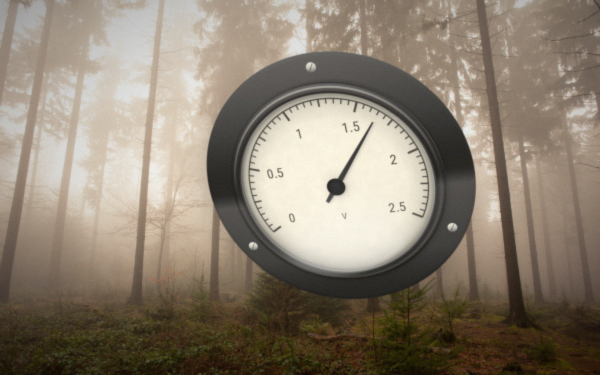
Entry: 1.65 V
